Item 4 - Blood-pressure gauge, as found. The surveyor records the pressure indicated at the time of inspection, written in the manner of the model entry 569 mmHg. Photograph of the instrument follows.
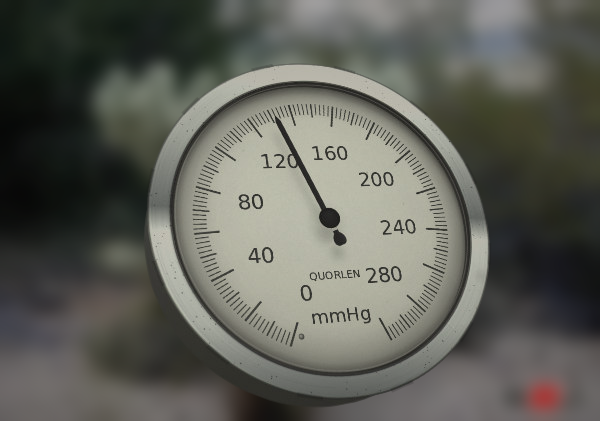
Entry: 130 mmHg
